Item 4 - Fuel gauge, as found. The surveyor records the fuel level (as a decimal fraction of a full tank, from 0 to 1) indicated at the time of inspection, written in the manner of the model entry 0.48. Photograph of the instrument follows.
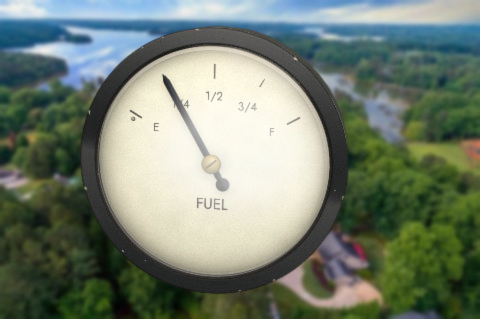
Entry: 0.25
